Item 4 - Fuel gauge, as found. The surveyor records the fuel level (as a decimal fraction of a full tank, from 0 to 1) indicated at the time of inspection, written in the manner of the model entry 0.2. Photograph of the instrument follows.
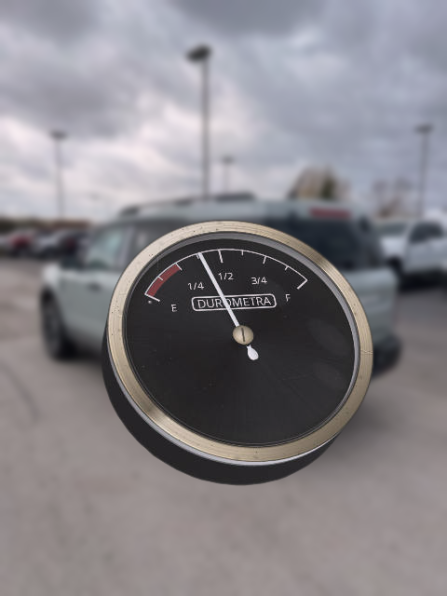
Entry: 0.375
